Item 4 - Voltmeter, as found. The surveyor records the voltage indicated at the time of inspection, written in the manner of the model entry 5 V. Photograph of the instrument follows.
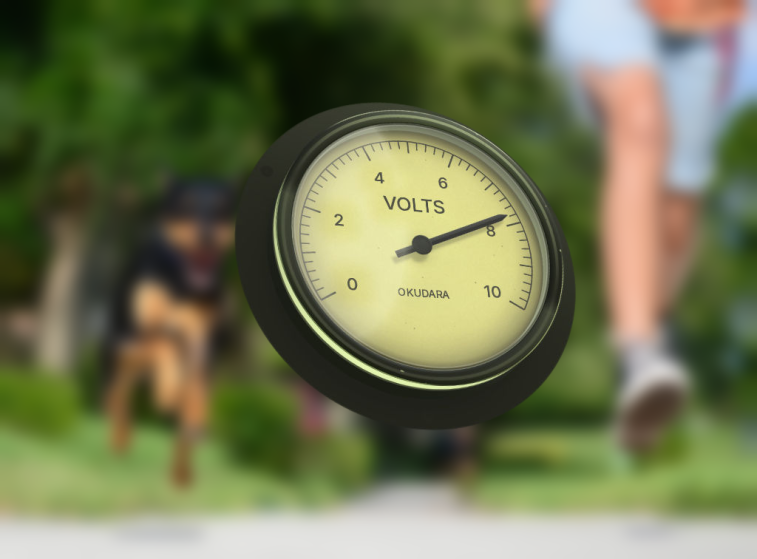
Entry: 7.8 V
